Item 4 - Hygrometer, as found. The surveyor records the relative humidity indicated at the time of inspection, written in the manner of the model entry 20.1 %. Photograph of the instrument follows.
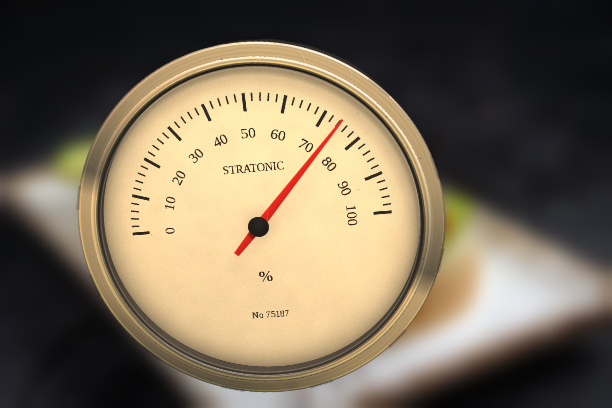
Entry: 74 %
